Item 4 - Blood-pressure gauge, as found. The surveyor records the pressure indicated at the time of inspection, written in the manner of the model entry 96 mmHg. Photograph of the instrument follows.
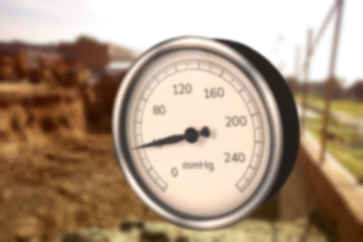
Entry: 40 mmHg
